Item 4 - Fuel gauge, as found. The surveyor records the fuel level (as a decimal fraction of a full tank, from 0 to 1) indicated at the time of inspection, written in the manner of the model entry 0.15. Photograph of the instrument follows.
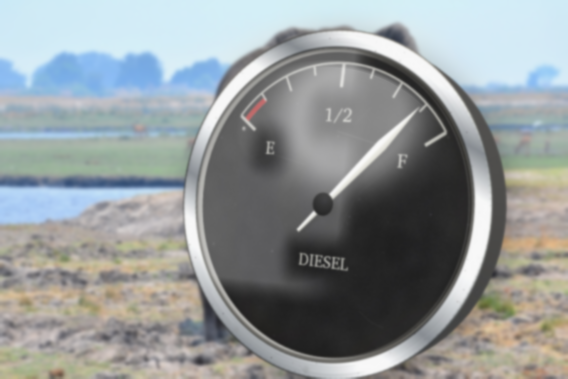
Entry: 0.875
